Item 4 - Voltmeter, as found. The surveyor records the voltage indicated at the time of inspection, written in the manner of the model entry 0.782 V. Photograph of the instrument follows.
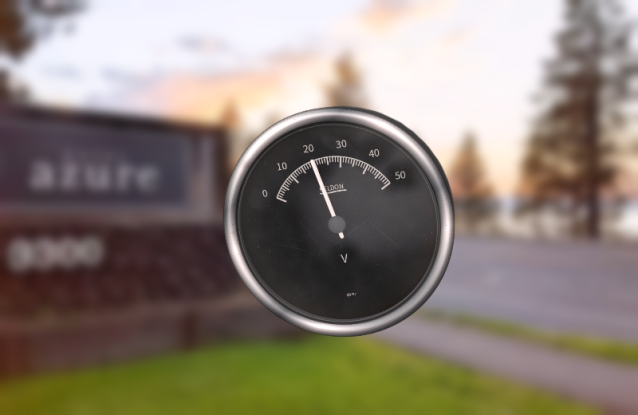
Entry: 20 V
